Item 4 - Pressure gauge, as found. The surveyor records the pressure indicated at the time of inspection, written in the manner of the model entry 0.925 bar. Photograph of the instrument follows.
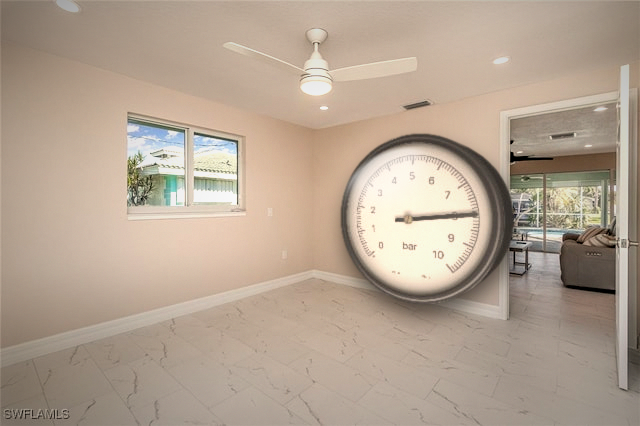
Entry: 8 bar
